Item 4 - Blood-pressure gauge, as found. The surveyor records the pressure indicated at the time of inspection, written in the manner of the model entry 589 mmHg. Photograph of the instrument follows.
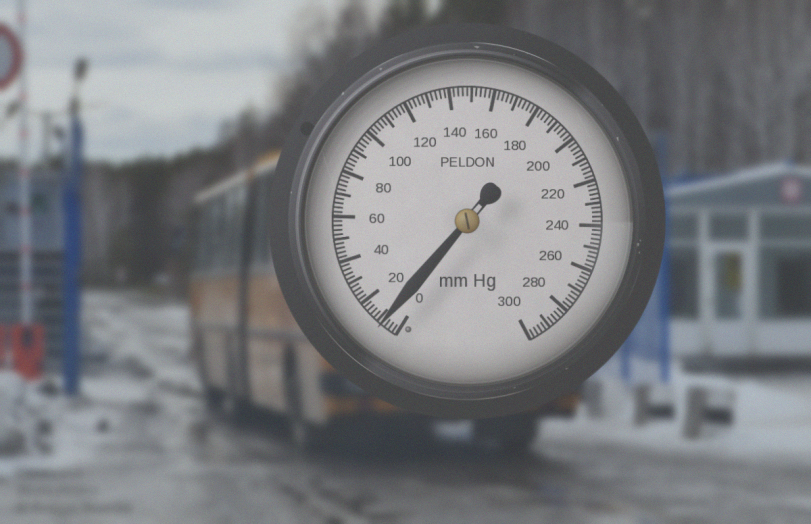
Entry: 8 mmHg
